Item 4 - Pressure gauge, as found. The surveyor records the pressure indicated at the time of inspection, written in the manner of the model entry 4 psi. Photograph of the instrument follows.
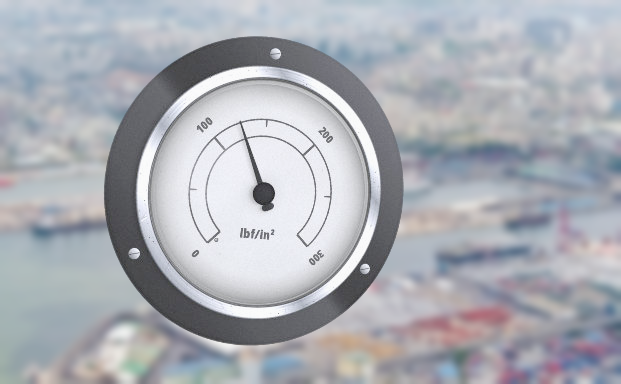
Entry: 125 psi
